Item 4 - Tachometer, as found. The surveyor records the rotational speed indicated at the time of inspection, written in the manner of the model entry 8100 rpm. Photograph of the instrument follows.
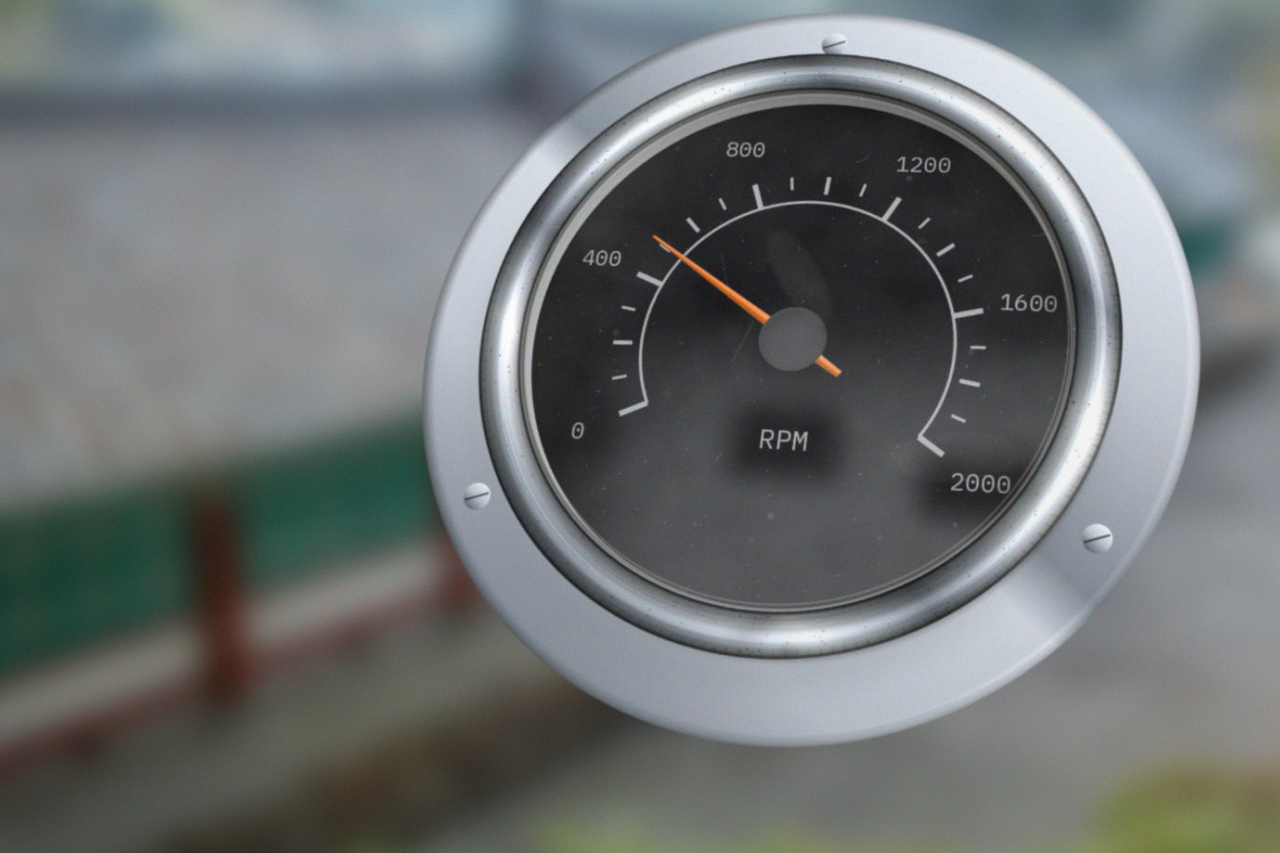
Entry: 500 rpm
